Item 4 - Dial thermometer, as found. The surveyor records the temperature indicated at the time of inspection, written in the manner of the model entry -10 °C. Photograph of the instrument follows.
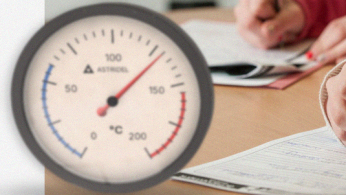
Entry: 130 °C
